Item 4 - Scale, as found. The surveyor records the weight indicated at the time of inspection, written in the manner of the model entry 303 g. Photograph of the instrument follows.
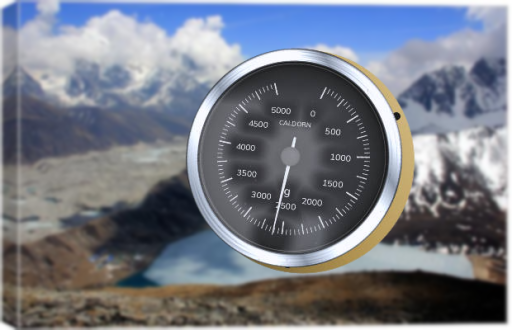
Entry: 2600 g
